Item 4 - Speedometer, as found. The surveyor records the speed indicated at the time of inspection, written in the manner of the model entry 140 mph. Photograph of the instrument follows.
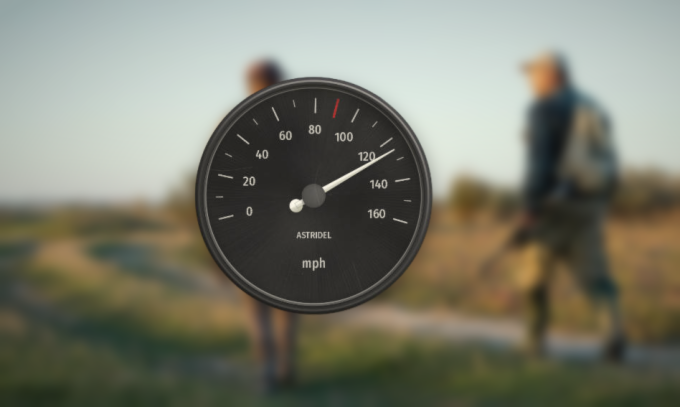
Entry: 125 mph
